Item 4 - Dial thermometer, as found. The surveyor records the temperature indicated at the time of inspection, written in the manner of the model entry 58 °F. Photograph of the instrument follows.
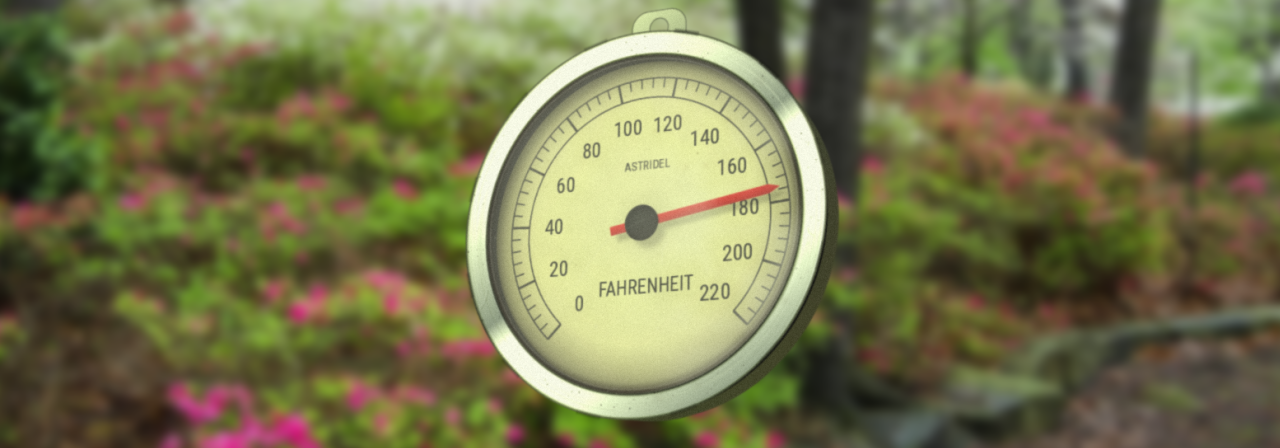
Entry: 176 °F
